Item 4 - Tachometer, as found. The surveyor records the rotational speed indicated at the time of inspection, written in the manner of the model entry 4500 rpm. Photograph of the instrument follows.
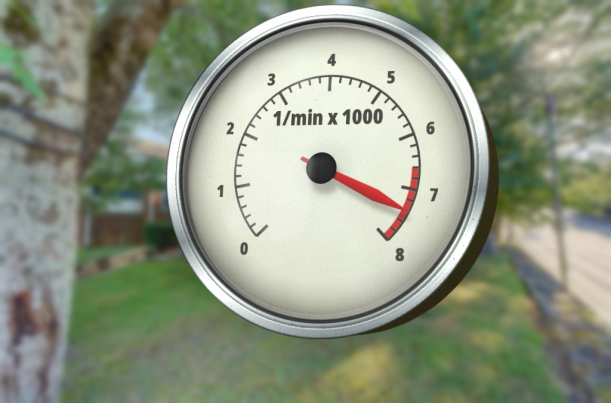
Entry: 7400 rpm
